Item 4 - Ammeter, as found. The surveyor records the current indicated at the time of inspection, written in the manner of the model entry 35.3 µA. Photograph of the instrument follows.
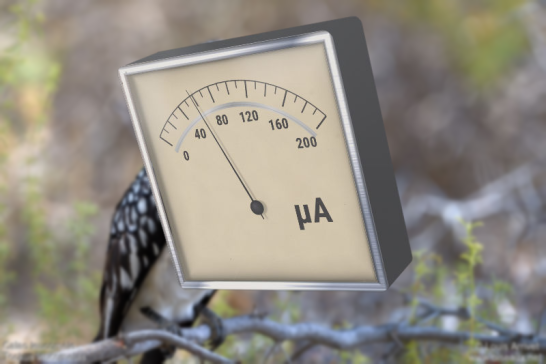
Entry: 60 µA
